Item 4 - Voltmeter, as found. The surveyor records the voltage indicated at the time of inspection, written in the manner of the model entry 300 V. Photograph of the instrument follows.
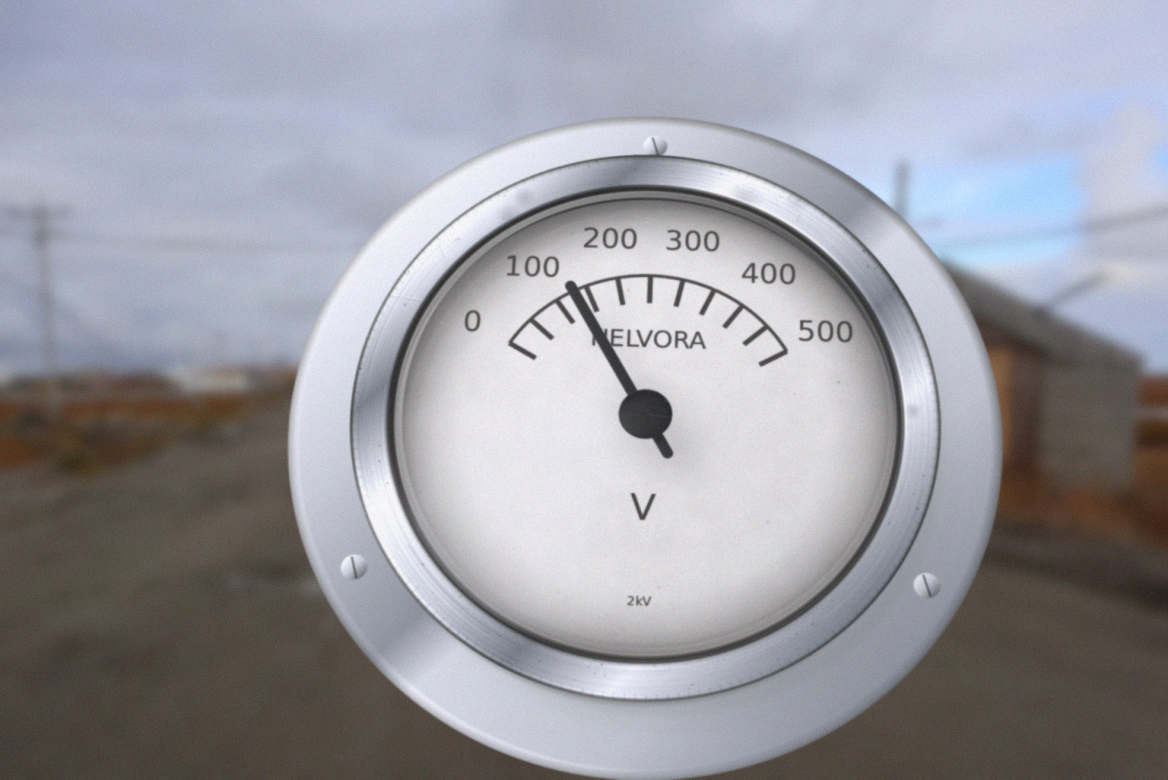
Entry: 125 V
